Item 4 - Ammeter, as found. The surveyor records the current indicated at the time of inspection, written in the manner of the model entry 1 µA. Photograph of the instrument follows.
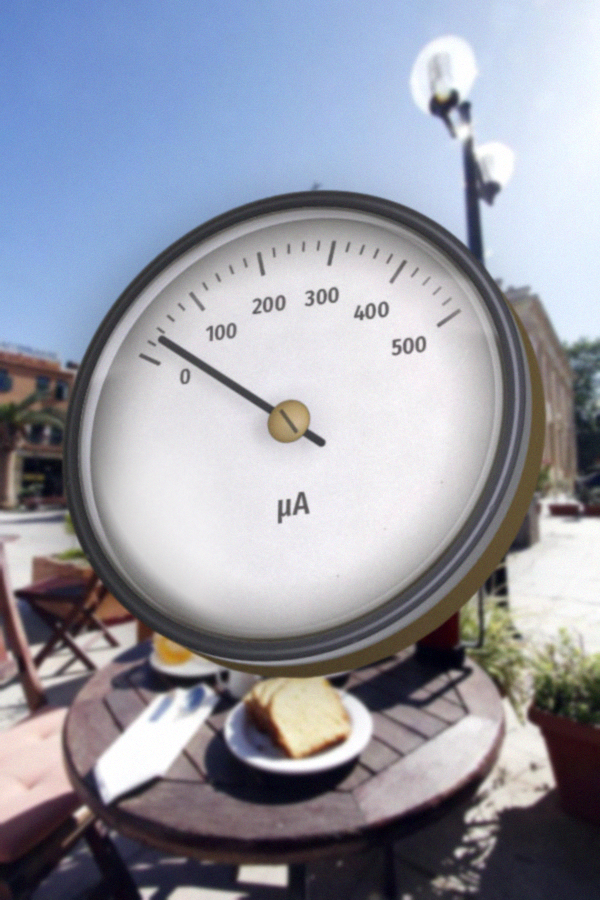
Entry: 30 µA
